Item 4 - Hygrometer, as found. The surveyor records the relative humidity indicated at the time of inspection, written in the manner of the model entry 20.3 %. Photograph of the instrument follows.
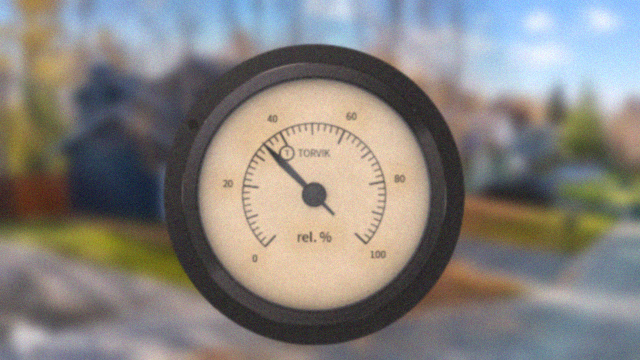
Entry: 34 %
